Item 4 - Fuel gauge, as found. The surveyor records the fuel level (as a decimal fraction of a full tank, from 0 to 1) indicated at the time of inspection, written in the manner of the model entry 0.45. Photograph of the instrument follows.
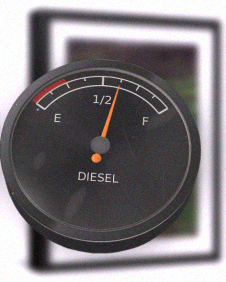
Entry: 0.625
